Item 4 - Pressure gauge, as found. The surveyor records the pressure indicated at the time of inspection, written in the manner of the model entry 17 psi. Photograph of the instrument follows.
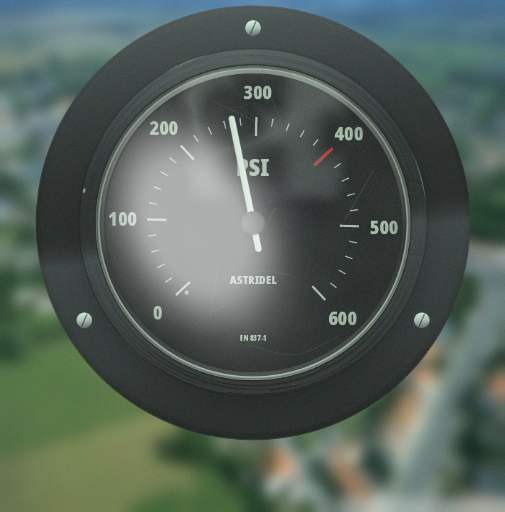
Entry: 270 psi
